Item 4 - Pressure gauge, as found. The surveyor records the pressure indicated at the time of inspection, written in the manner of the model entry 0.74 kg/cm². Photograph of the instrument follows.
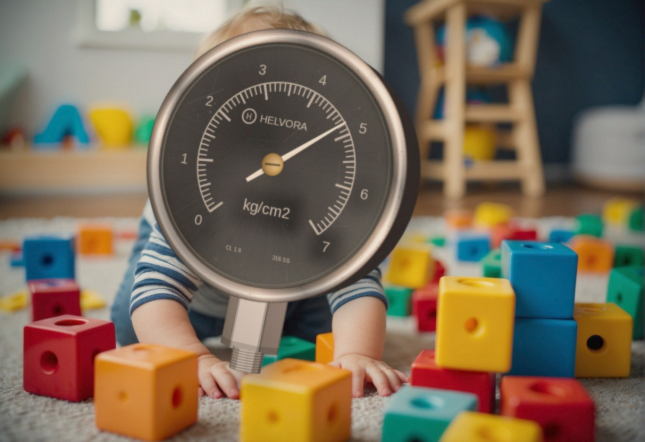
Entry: 4.8 kg/cm²
